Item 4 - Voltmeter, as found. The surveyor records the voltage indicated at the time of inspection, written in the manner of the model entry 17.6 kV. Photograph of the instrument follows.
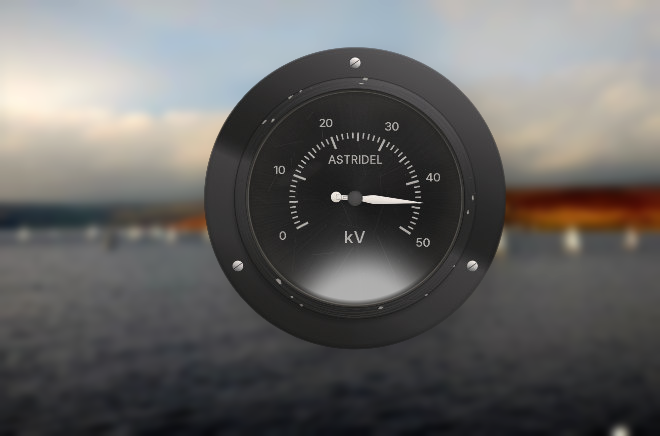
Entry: 44 kV
